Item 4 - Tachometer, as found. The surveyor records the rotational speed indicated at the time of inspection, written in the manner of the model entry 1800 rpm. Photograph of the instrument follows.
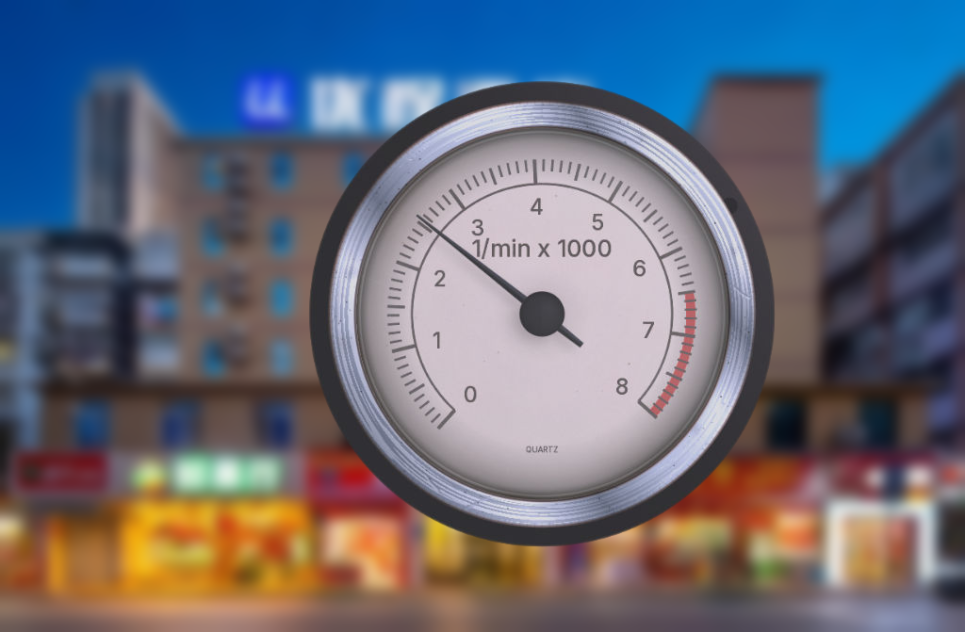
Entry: 2550 rpm
